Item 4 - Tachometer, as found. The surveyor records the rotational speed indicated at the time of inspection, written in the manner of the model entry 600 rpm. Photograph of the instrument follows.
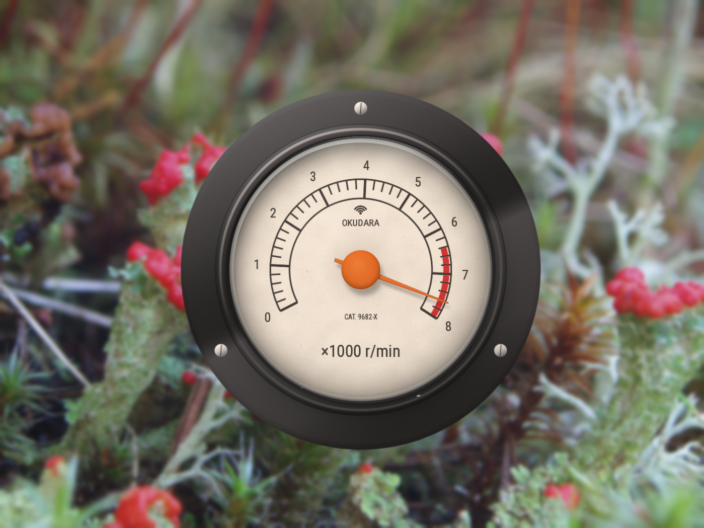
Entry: 7600 rpm
